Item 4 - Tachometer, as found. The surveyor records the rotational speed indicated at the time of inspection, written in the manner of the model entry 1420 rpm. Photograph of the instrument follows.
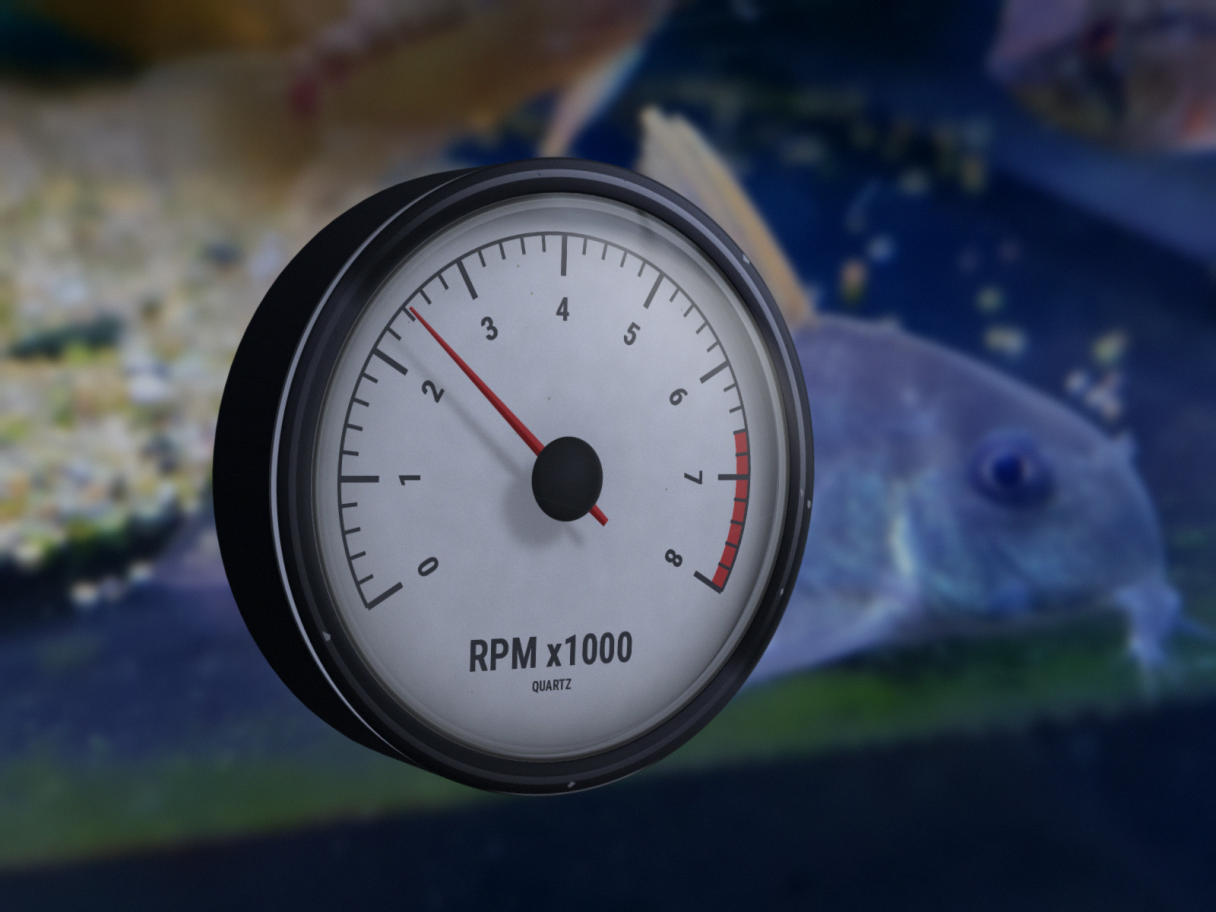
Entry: 2400 rpm
